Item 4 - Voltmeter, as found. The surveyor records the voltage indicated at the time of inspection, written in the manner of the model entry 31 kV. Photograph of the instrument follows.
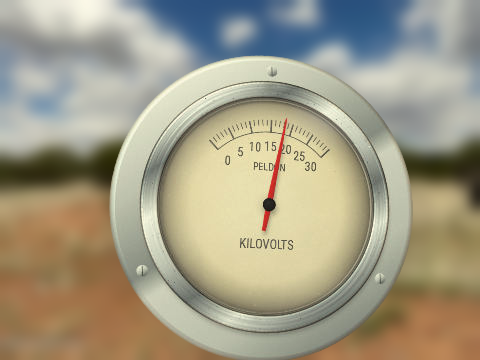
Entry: 18 kV
